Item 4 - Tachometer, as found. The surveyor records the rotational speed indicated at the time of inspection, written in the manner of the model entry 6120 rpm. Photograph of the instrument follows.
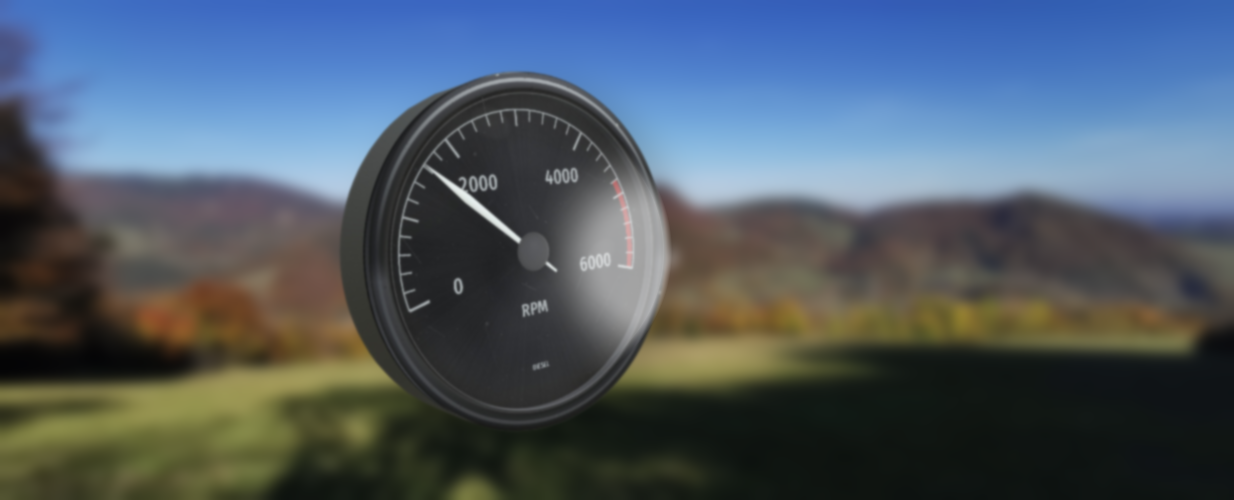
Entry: 1600 rpm
